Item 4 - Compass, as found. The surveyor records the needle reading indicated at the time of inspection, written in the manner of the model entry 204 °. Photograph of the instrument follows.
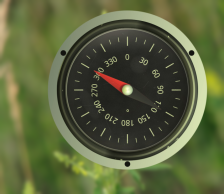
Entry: 300 °
